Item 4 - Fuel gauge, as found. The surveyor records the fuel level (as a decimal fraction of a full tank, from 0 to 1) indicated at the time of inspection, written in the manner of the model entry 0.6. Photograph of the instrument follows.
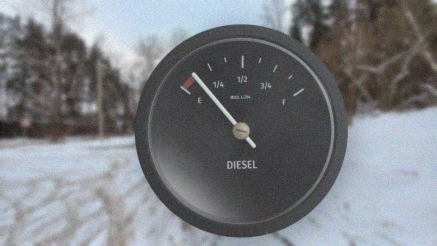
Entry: 0.125
